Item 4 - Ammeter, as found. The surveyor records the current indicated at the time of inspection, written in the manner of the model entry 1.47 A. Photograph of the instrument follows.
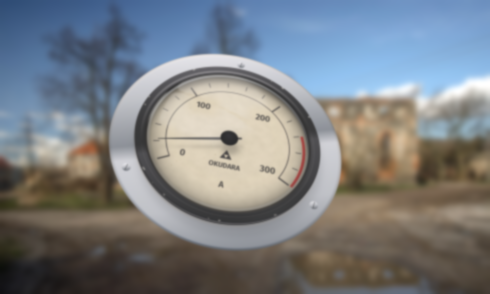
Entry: 20 A
